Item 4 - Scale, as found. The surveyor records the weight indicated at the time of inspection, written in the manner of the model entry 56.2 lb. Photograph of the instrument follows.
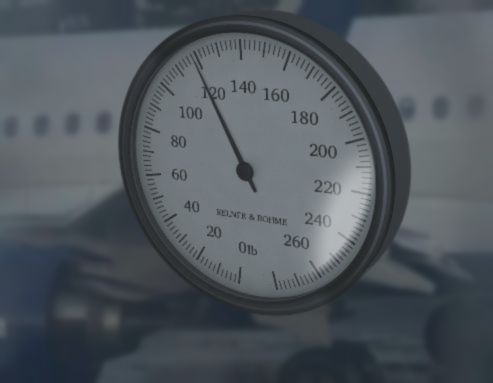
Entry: 120 lb
